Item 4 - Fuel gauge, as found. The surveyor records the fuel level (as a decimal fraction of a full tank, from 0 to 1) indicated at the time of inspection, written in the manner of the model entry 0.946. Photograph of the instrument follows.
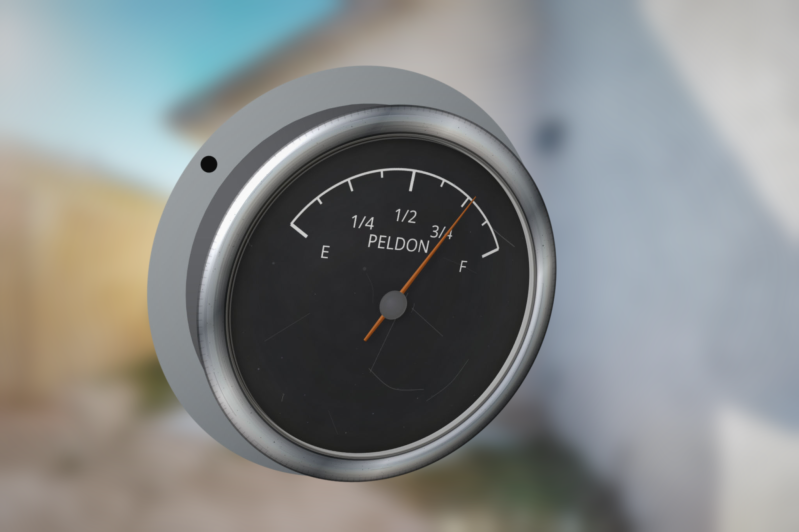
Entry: 0.75
